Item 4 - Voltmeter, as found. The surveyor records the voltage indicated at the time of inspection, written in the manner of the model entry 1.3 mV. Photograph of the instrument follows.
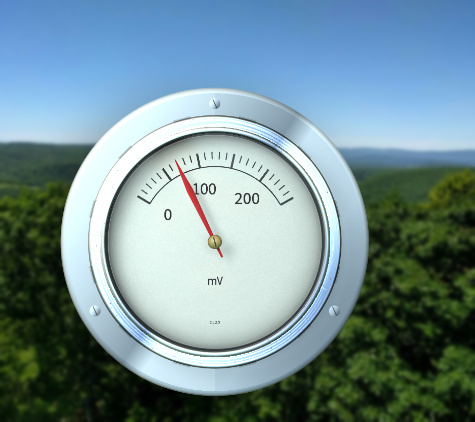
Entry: 70 mV
